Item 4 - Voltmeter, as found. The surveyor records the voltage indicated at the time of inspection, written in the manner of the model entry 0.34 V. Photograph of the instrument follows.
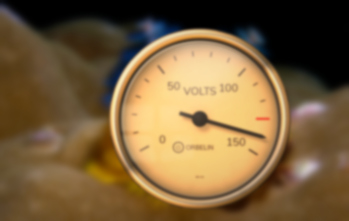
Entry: 140 V
